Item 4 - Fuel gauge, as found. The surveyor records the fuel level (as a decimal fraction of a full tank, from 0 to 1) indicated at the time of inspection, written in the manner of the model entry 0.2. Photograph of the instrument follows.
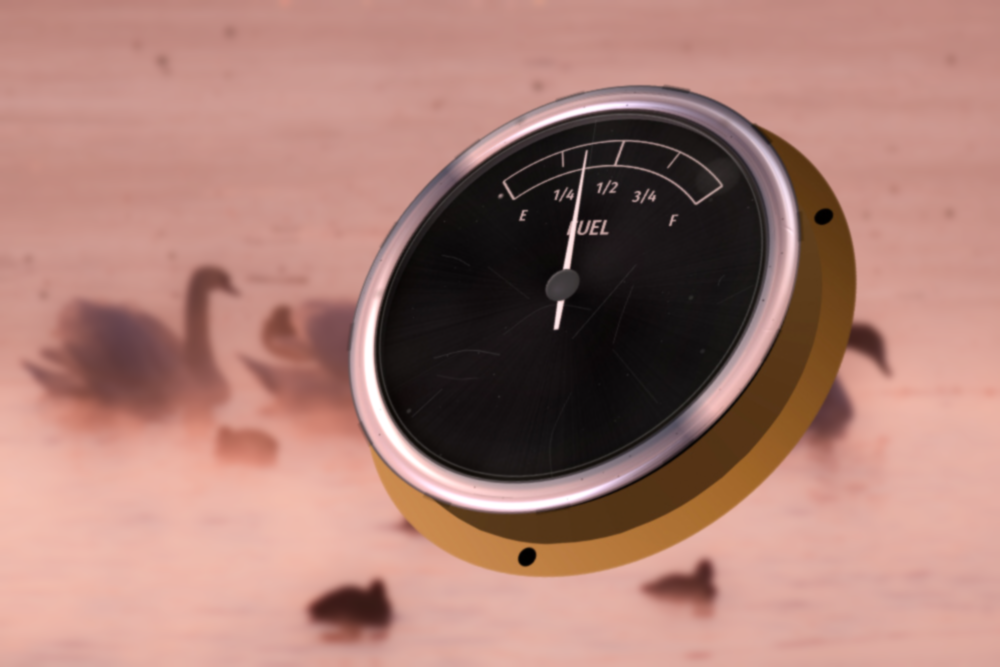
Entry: 0.375
